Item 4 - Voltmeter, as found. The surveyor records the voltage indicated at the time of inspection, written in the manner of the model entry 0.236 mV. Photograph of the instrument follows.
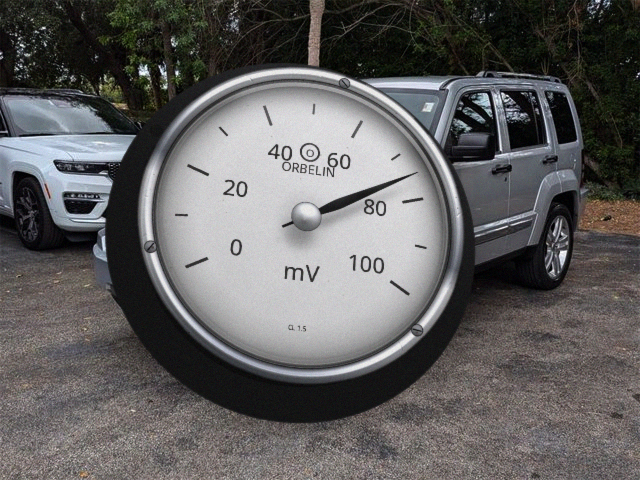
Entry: 75 mV
